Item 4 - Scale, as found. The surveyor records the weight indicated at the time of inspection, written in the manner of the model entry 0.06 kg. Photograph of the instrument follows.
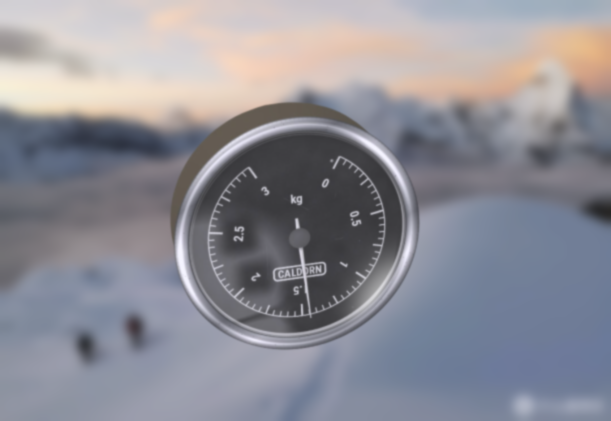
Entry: 1.45 kg
